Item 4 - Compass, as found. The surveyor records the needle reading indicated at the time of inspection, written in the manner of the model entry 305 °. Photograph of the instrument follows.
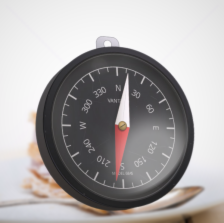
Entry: 190 °
